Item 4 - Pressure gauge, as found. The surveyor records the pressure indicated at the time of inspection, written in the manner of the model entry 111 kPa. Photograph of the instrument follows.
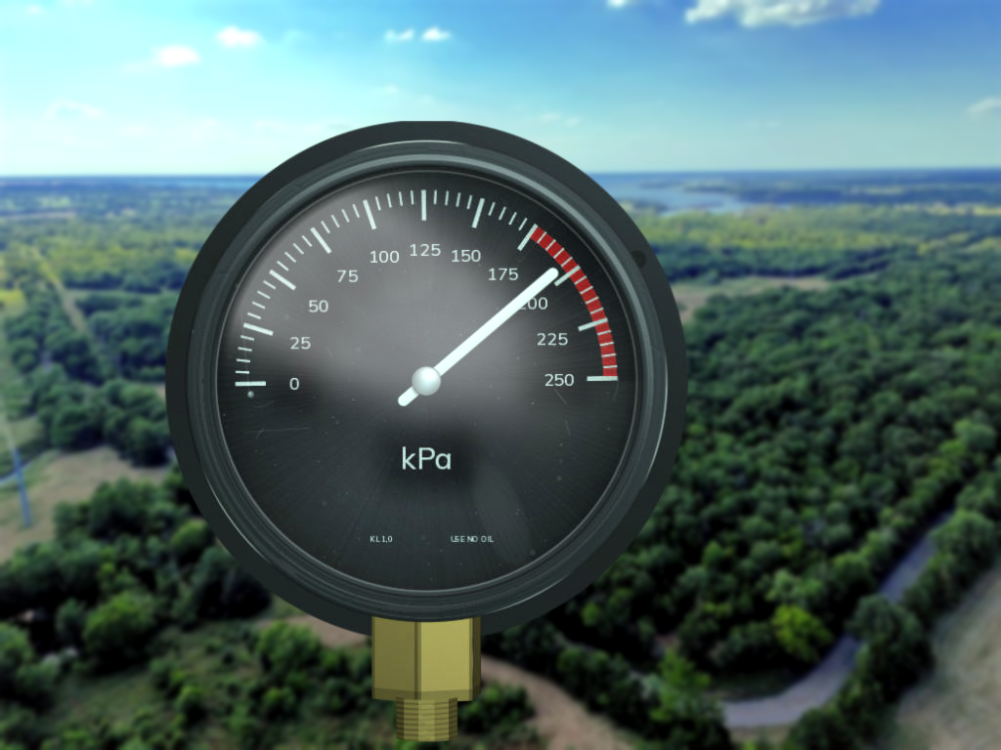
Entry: 195 kPa
